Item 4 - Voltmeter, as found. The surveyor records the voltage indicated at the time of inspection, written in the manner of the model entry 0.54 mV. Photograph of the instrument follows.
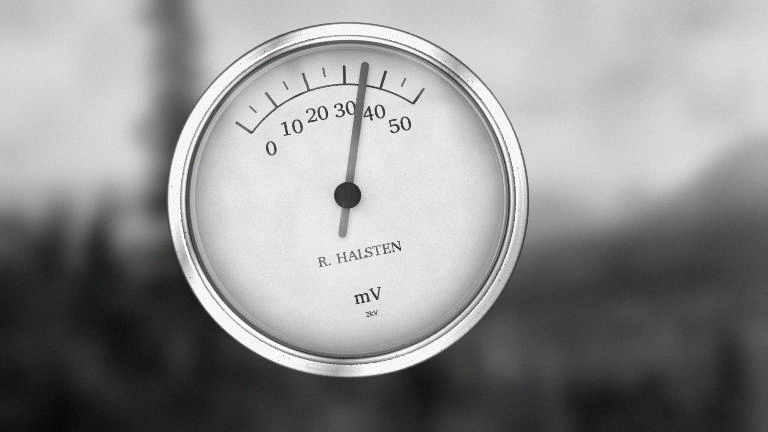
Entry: 35 mV
